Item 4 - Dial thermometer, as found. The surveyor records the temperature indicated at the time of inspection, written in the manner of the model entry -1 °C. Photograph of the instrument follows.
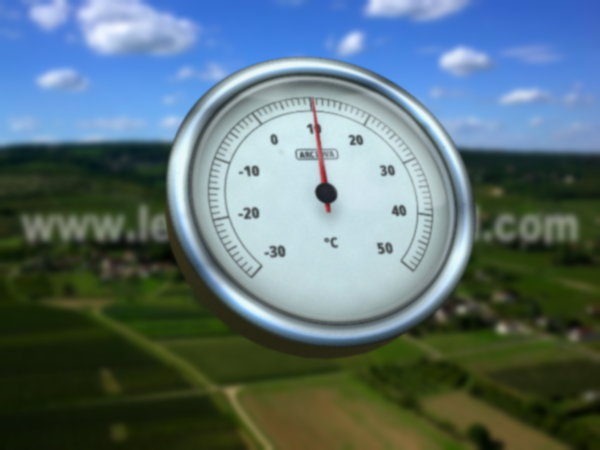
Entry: 10 °C
